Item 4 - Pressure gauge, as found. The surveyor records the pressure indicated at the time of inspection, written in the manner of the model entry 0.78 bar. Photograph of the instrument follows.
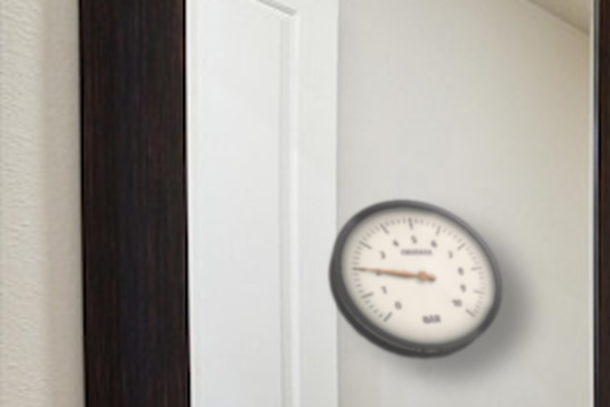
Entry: 2 bar
